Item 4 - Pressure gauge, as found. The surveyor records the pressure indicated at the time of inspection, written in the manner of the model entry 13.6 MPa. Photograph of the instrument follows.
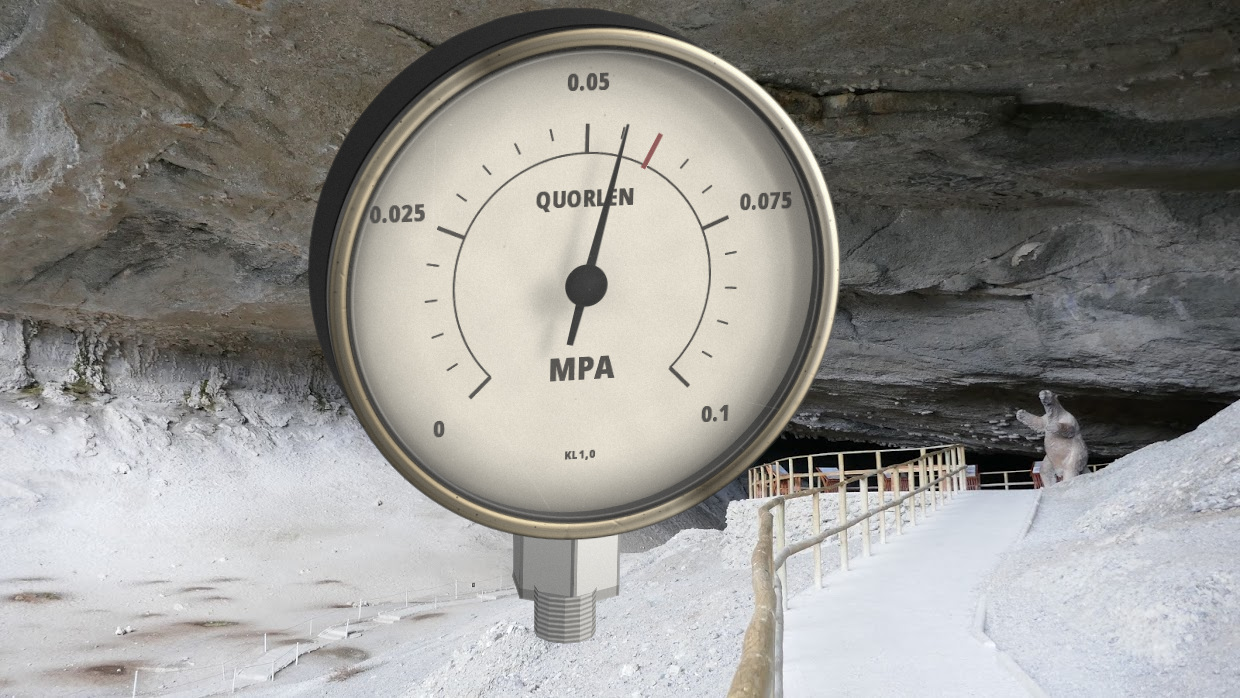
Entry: 0.055 MPa
